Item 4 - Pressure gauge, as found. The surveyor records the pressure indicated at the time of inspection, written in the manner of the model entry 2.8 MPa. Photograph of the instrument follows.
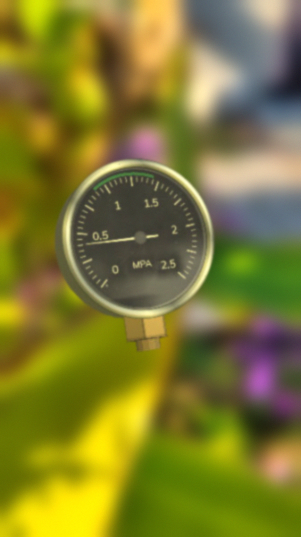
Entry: 0.4 MPa
